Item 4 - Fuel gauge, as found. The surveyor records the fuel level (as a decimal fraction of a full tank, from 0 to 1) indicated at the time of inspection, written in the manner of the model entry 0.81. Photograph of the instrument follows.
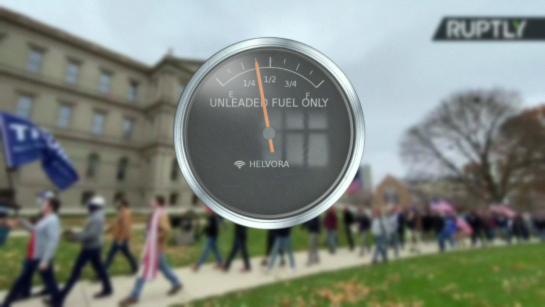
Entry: 0.375
